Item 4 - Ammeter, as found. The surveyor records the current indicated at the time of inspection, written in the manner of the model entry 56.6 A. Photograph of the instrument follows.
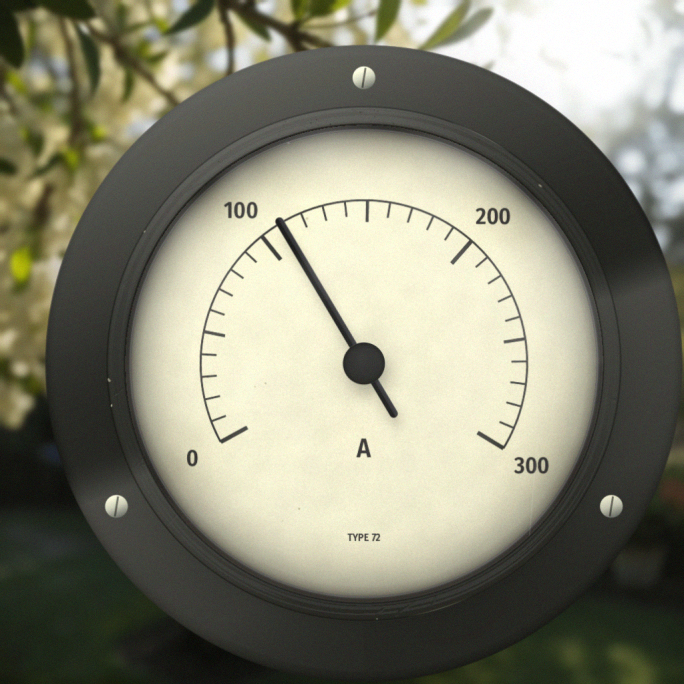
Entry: 110 A
